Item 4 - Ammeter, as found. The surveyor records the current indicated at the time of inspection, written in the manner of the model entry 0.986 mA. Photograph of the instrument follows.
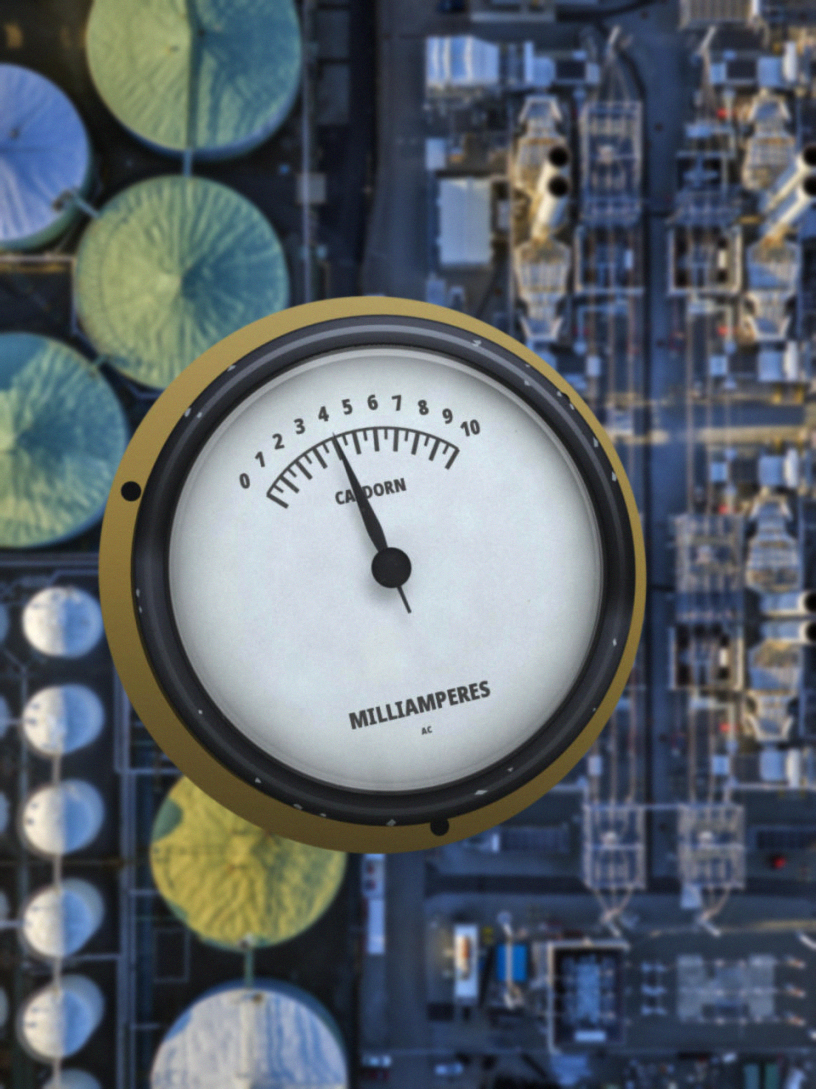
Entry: 4 mA
